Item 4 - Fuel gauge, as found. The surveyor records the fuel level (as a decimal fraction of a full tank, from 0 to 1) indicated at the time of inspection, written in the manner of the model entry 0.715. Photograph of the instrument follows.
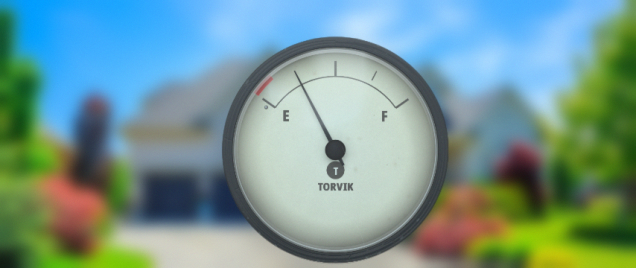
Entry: 0.25
